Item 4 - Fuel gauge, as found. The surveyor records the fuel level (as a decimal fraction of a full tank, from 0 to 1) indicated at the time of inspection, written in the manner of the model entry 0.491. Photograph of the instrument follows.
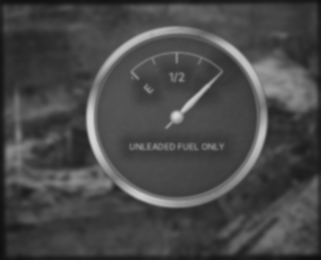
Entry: 1
